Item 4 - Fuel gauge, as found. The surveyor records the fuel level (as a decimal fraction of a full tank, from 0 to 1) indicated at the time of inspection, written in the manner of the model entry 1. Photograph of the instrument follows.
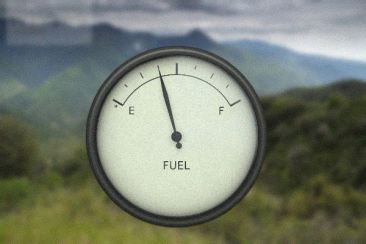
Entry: 0.375
